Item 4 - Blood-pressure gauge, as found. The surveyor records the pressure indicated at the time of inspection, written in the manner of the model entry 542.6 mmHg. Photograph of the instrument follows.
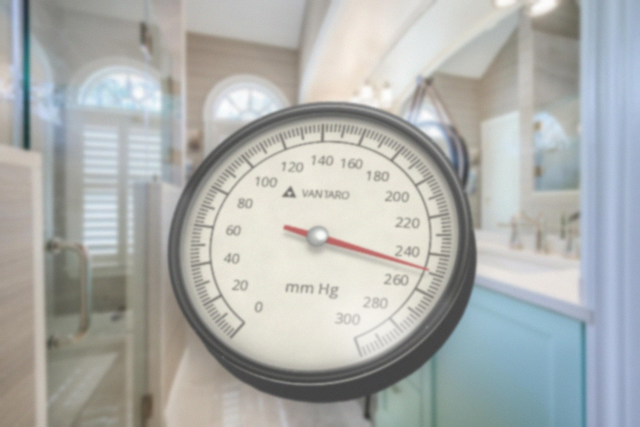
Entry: 250 mmHg
